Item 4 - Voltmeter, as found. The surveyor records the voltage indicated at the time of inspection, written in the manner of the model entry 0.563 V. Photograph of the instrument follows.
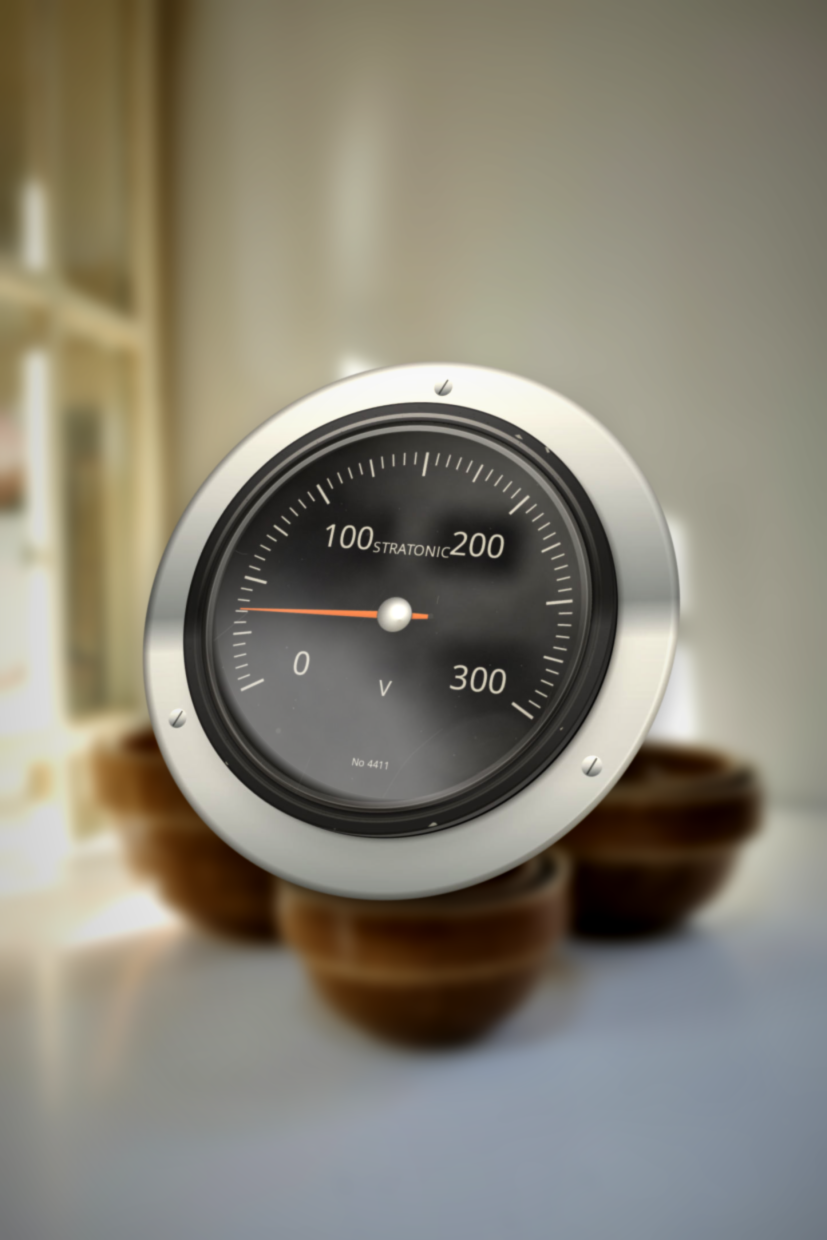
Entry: 35 V
